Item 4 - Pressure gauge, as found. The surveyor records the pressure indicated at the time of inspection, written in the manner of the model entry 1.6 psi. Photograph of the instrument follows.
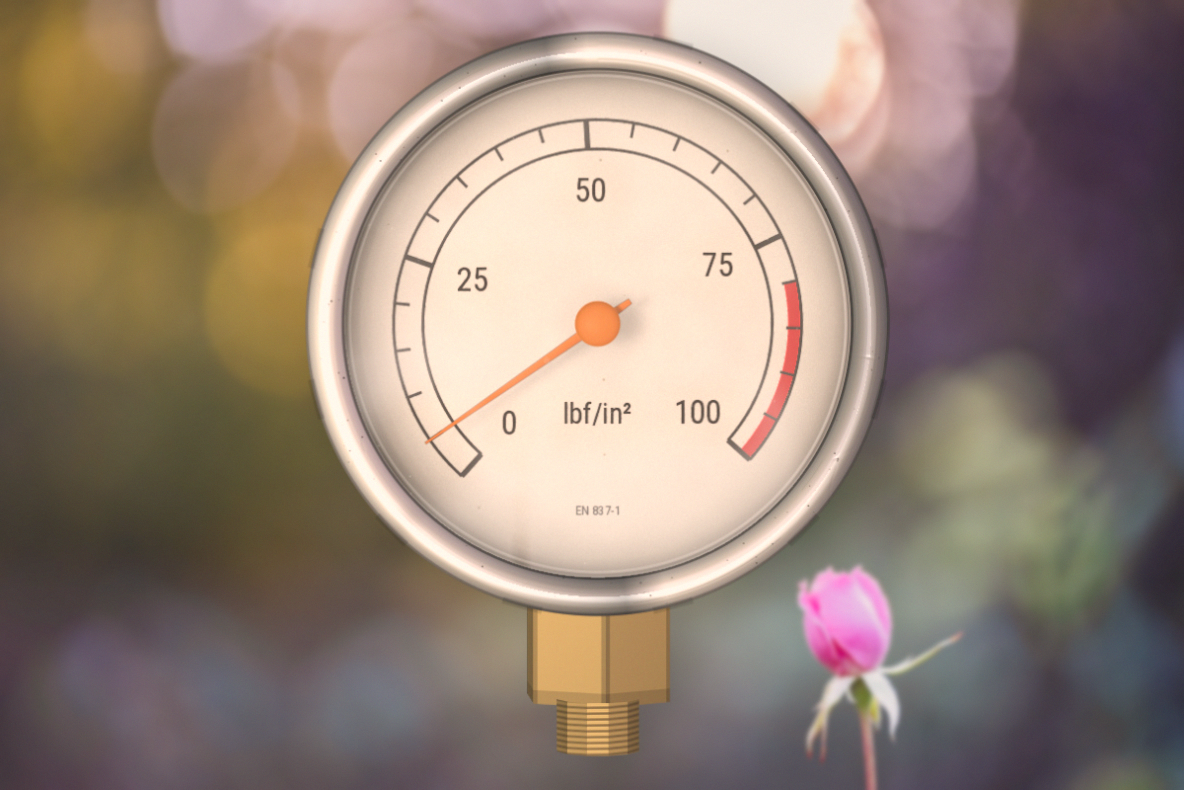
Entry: 5 psi
